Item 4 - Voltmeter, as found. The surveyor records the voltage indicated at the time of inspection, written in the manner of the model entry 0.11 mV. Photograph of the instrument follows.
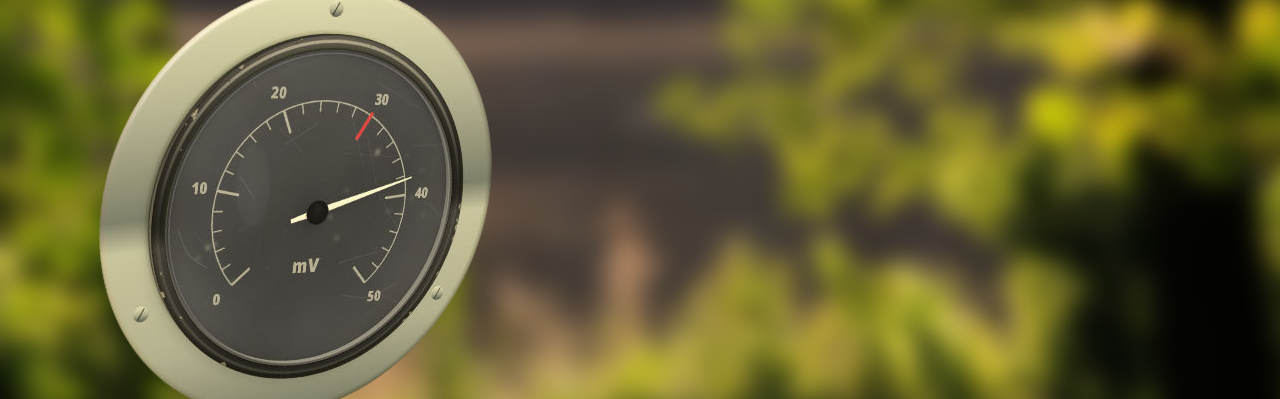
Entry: 38 mV
